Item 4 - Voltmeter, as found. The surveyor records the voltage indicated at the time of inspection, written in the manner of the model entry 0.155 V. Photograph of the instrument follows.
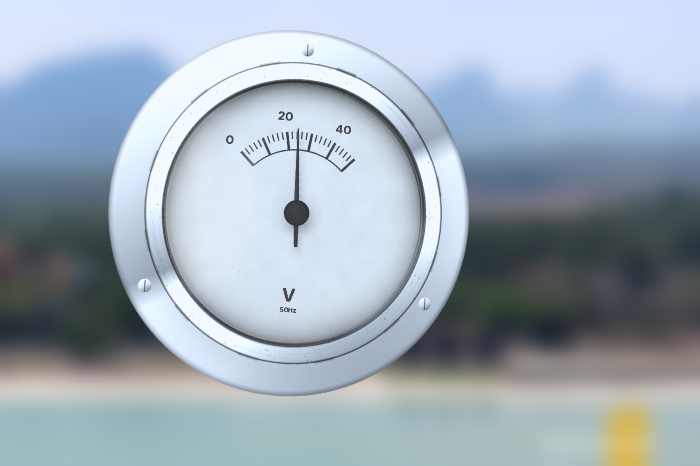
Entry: 24 V
